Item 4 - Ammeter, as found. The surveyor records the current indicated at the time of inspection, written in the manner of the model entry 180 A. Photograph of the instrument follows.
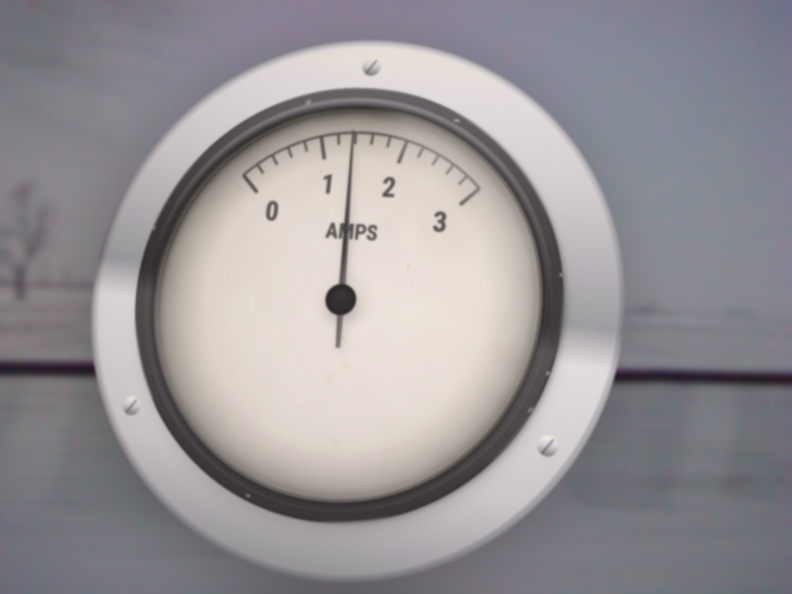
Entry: 1.4 A
